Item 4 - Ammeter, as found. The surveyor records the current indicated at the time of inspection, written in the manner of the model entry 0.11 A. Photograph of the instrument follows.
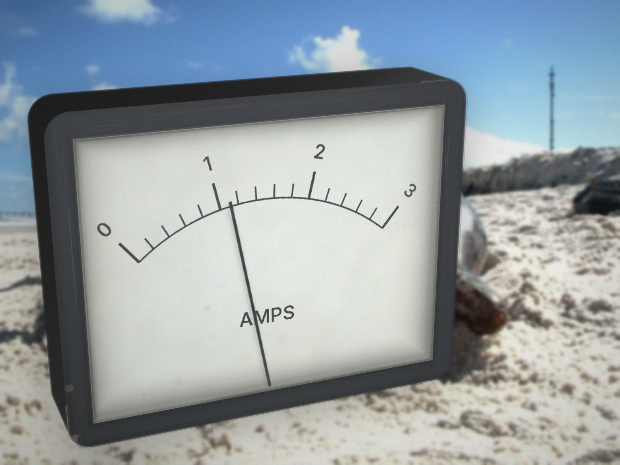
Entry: 1.1 A
